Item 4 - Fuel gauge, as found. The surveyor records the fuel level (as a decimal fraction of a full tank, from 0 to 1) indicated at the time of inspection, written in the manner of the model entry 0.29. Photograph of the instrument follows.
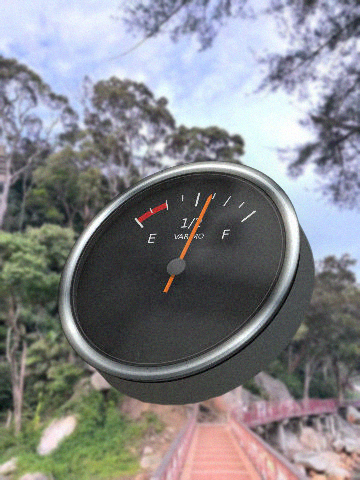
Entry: 0.625
